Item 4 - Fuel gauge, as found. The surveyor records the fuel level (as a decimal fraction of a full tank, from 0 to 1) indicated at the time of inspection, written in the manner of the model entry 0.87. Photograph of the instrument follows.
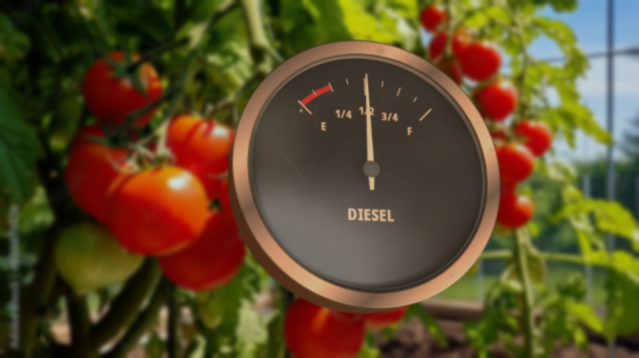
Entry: 0.5
